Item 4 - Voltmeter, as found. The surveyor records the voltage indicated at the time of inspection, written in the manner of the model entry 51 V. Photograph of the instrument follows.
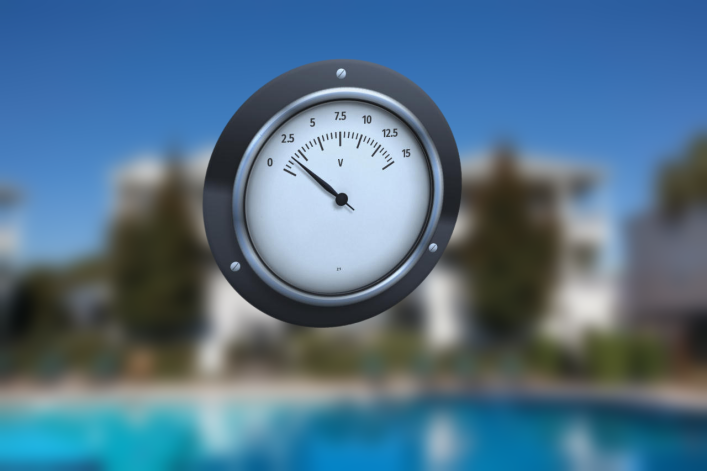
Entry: 1.5 V
